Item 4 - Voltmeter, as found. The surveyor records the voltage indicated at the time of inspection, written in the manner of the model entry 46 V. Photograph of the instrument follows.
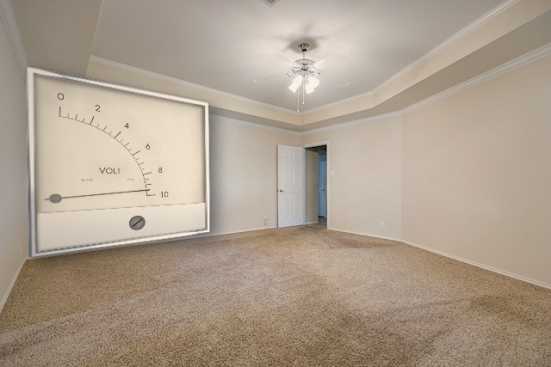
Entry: 9.5 V
